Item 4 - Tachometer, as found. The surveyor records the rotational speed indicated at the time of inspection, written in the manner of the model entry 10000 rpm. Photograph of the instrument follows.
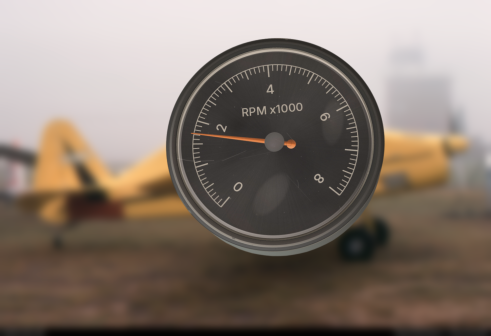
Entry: 1700 rpm
